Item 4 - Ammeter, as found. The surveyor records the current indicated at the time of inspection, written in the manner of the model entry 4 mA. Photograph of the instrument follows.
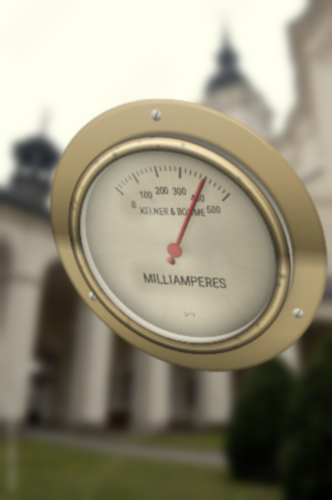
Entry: 400 mA
